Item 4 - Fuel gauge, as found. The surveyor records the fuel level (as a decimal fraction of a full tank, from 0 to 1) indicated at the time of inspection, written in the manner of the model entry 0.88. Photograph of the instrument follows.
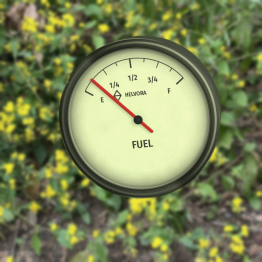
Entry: 0.125
